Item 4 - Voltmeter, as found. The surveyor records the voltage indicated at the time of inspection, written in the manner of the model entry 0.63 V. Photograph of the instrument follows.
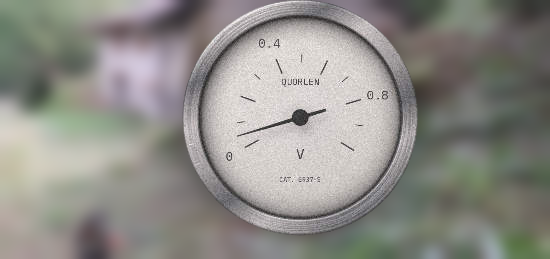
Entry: 0.05 V
